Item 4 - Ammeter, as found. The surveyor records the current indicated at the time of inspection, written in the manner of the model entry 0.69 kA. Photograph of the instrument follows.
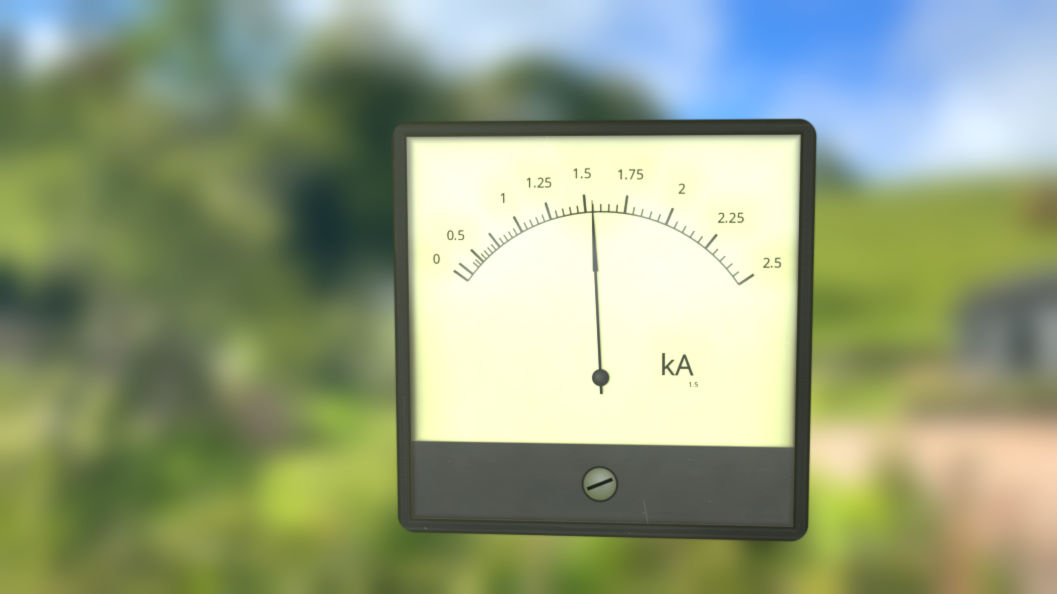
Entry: 1.55 kA
